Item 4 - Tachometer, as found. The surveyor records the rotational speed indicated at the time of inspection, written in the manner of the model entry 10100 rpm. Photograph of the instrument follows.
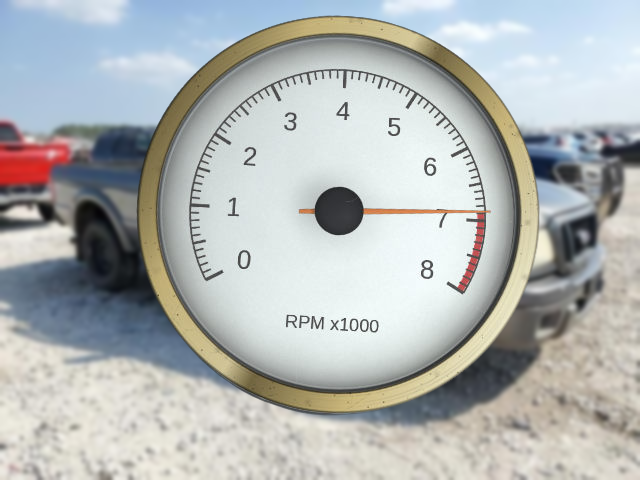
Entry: 6900 rpm
